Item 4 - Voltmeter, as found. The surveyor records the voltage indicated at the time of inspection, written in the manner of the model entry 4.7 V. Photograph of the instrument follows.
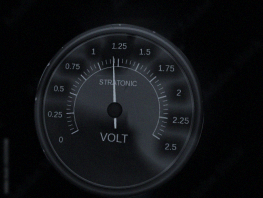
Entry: 1.2 V
